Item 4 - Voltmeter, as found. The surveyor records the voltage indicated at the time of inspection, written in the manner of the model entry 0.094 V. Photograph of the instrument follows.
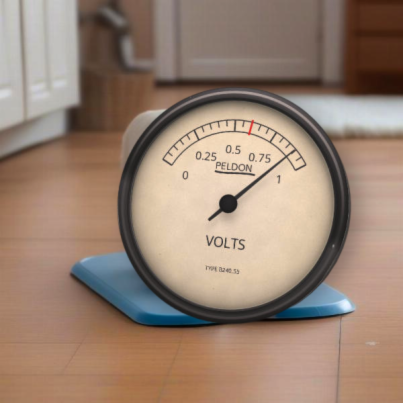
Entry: 0.9 V
